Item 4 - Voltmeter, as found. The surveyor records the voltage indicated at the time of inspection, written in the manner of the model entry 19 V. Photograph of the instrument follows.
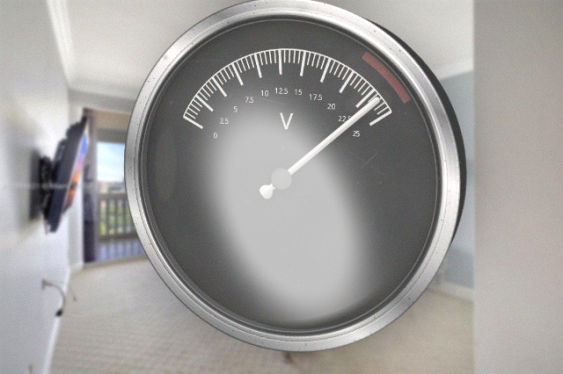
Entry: 23.5 V
